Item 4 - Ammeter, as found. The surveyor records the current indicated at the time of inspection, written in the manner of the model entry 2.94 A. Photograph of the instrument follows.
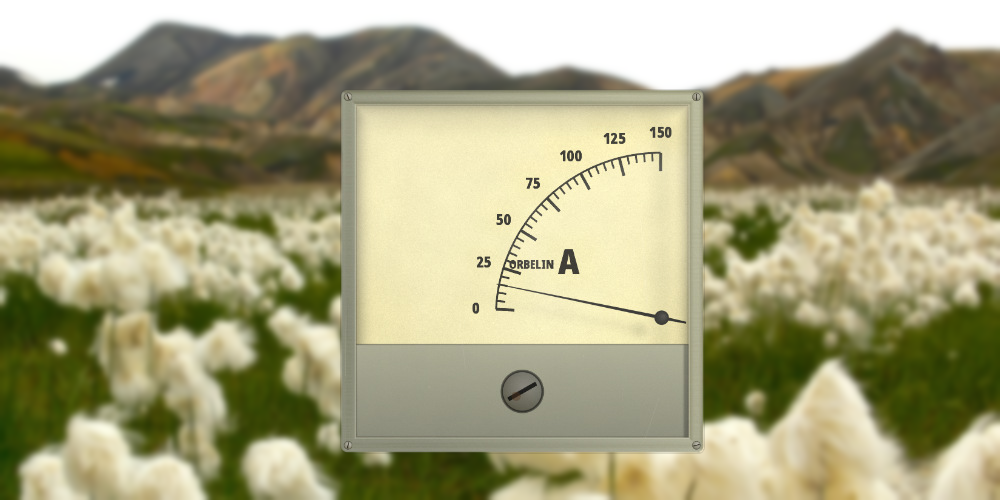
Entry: 15 A
